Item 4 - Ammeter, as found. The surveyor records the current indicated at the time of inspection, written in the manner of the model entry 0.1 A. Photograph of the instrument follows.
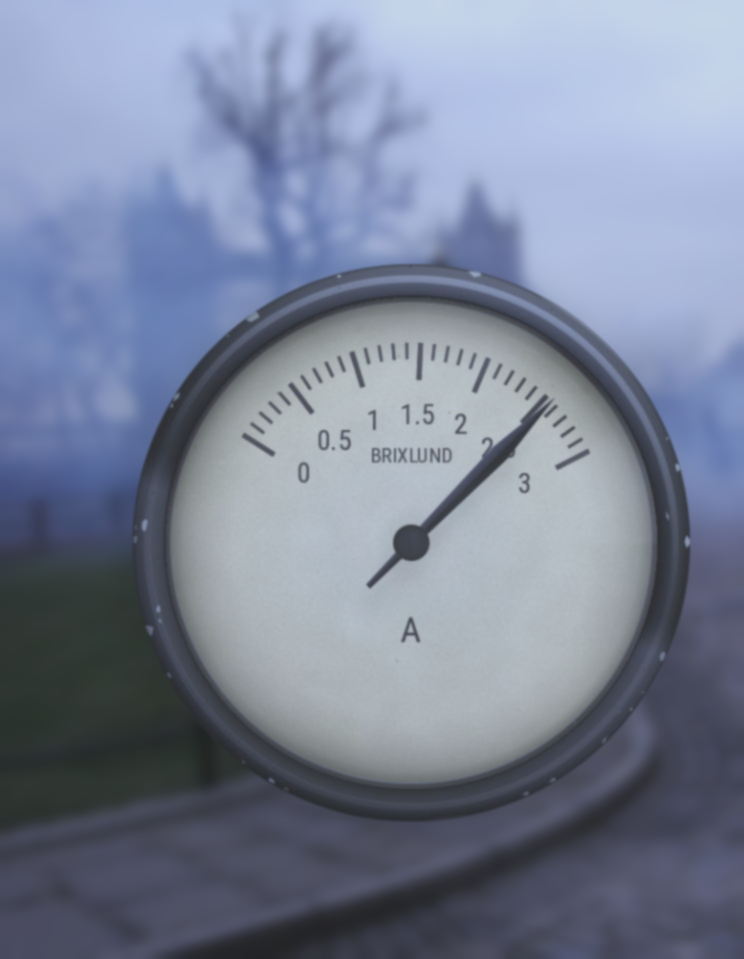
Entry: 2.55 A
